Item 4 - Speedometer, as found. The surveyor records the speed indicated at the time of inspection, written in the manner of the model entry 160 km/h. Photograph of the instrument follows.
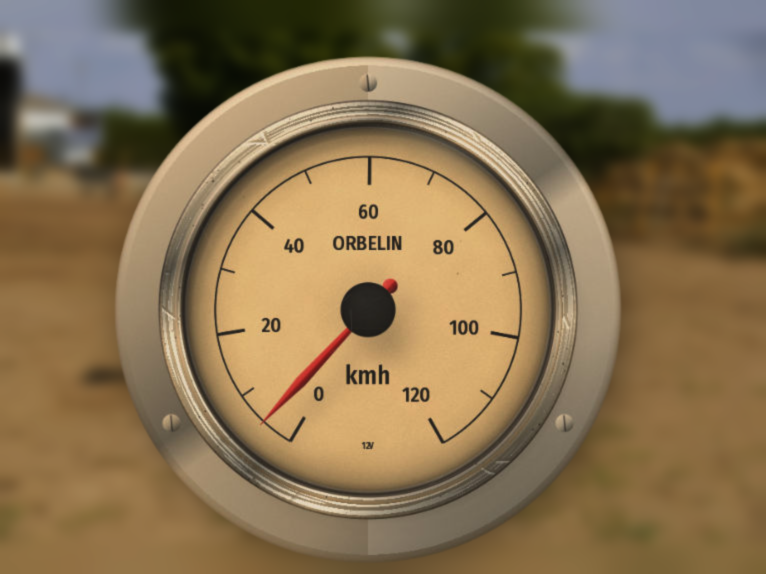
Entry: 5 km/h
